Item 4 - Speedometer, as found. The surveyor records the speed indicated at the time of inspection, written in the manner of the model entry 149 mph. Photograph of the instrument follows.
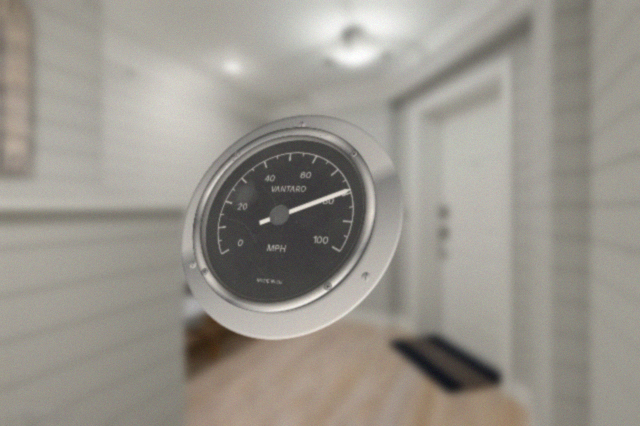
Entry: 80 mph
